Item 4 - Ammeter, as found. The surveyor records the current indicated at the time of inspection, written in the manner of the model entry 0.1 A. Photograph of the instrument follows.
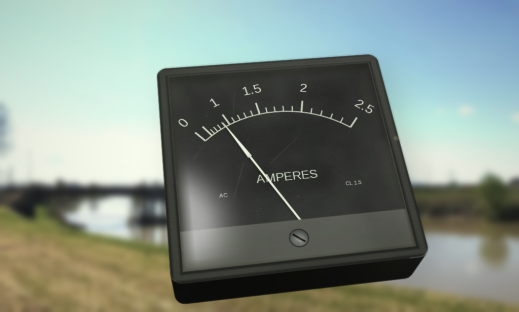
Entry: 0.9 A
